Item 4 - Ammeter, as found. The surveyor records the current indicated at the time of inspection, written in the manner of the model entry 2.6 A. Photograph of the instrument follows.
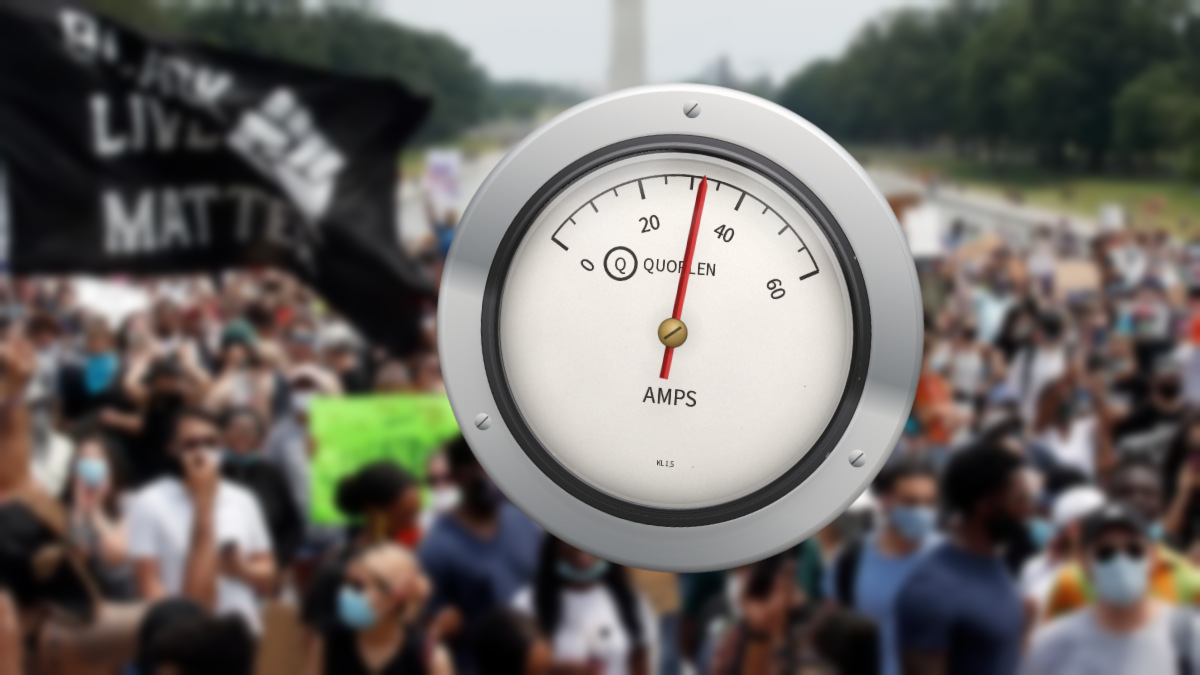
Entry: 32.5 A
